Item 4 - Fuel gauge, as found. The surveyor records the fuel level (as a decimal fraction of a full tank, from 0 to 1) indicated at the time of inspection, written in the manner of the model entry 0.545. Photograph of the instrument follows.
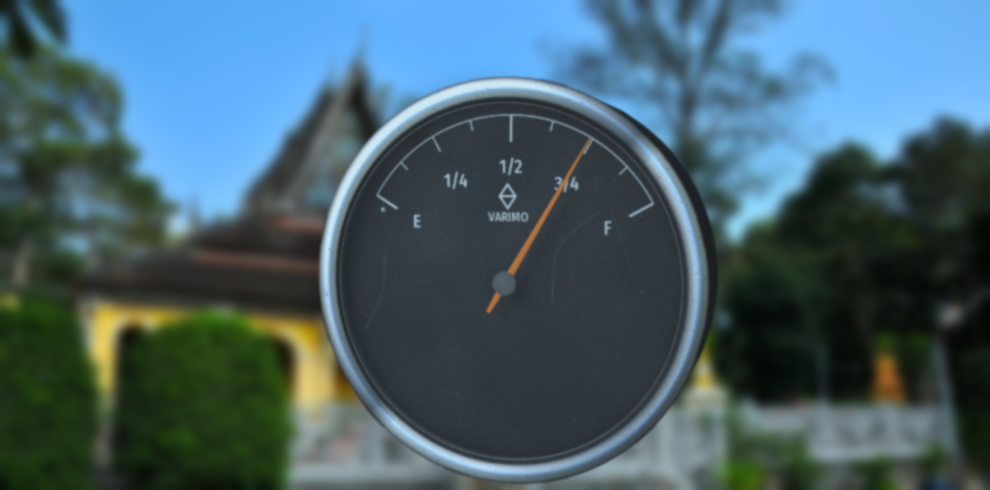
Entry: 0.75
